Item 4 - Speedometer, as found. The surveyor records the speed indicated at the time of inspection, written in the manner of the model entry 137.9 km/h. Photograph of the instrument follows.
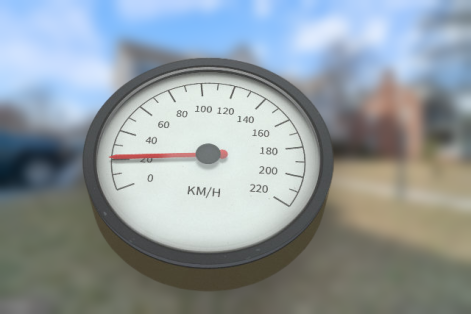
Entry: 20 km/h
